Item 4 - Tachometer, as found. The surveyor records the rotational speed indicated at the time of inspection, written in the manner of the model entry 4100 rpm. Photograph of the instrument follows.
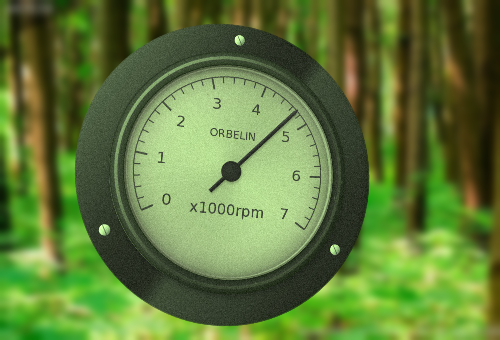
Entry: 4700 rpm
